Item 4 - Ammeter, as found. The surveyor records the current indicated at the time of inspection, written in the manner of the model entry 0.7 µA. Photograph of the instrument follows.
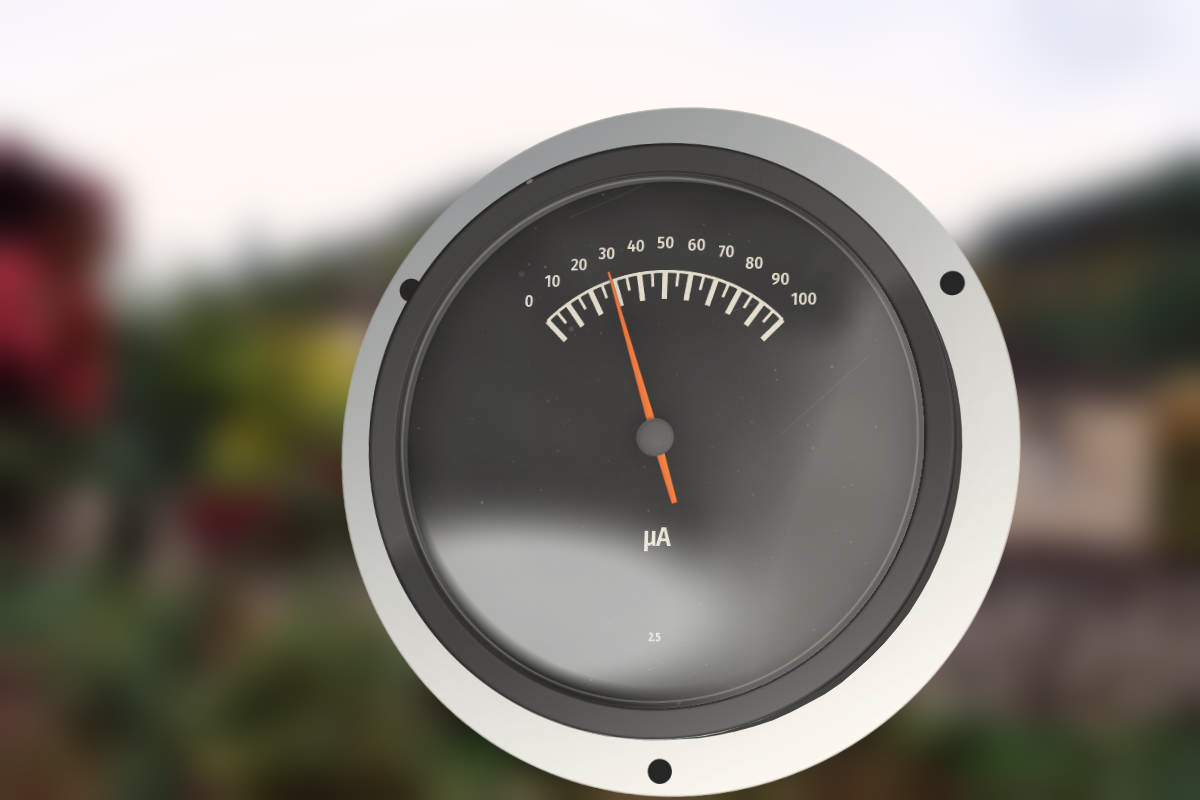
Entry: 30 µA
